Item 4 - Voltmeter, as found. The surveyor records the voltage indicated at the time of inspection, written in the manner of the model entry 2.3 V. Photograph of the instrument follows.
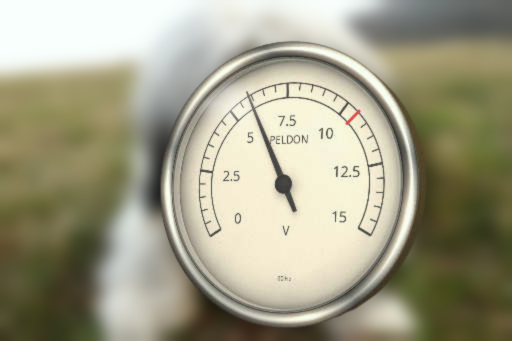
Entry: 6 V
